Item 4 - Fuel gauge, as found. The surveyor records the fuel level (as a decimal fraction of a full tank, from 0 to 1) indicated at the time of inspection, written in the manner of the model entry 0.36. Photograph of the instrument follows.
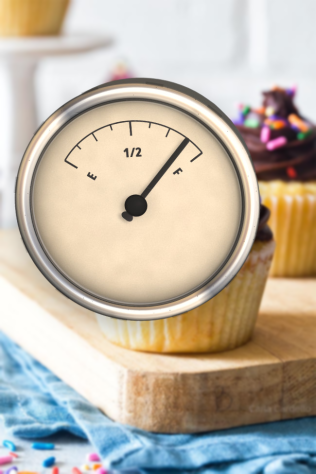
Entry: 0.875
